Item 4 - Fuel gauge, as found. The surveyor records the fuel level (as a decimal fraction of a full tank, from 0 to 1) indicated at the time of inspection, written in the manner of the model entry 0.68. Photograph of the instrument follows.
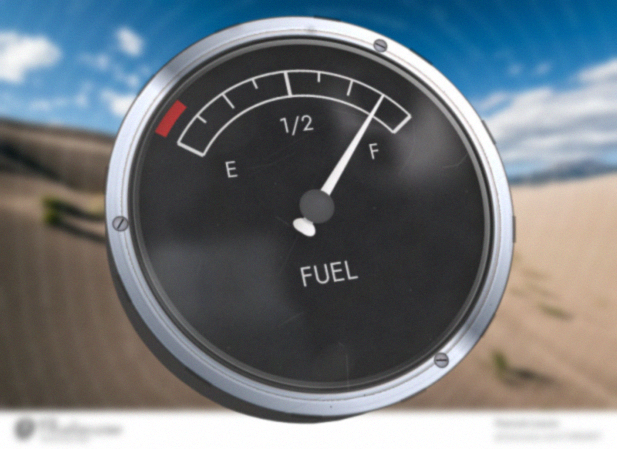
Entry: 0.875
